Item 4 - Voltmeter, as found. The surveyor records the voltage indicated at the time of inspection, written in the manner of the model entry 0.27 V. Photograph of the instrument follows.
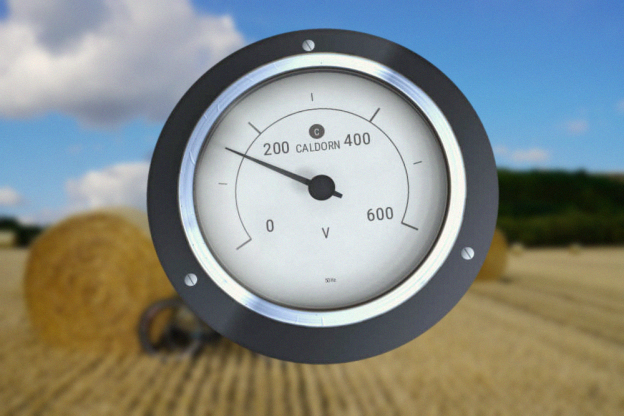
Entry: 150 V
